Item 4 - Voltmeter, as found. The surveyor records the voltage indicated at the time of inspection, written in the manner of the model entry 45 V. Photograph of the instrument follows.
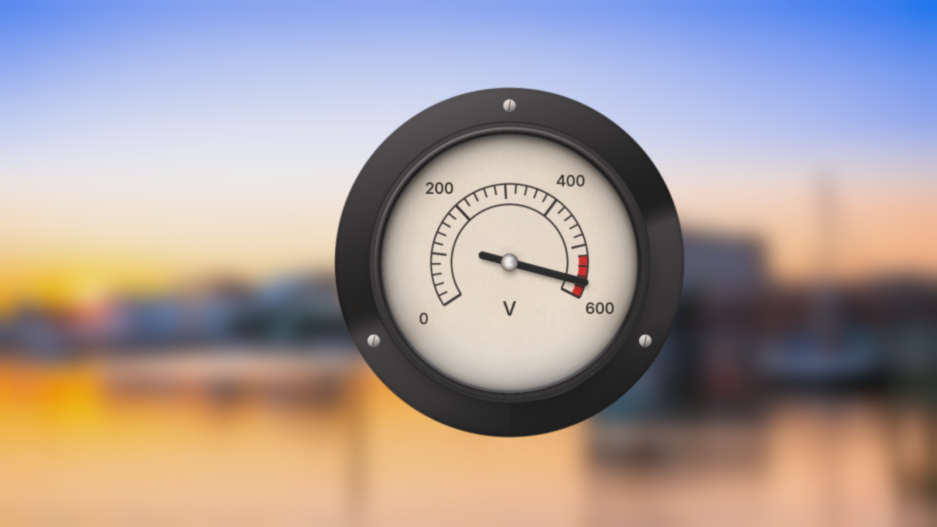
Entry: 570 V
